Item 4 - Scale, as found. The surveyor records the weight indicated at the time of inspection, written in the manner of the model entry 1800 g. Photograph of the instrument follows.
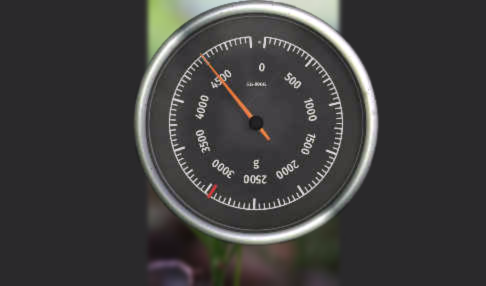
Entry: 4500 g
